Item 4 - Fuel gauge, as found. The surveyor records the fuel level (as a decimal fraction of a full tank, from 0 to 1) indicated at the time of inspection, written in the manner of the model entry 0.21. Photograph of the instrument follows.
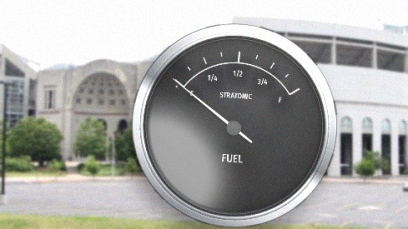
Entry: 0
